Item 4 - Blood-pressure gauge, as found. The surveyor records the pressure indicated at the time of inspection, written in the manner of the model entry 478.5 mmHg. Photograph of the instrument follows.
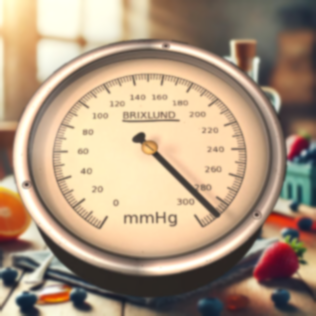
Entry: 290 mmHg
